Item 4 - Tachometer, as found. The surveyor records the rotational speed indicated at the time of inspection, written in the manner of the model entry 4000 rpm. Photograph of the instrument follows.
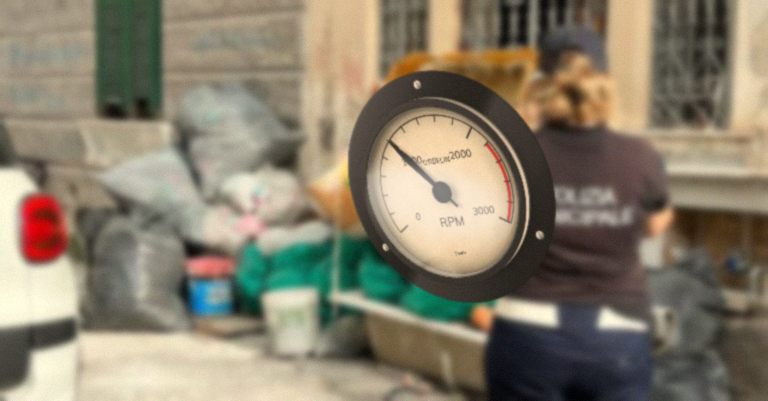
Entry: 1000 rpm
